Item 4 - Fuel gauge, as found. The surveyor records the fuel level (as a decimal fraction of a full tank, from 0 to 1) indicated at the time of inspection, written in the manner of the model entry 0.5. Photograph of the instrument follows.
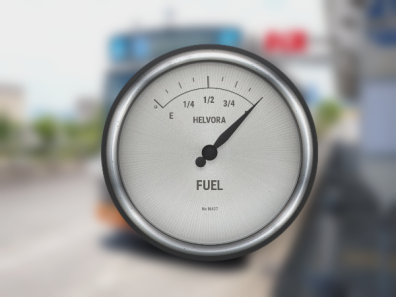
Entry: 1
